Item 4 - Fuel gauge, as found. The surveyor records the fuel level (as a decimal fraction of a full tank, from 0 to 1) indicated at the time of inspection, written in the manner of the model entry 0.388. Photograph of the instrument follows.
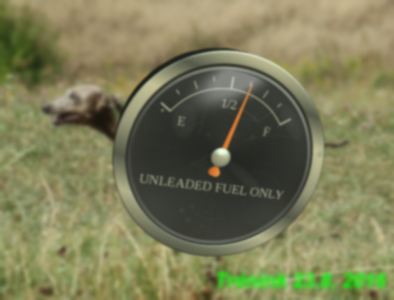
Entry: 0.625
